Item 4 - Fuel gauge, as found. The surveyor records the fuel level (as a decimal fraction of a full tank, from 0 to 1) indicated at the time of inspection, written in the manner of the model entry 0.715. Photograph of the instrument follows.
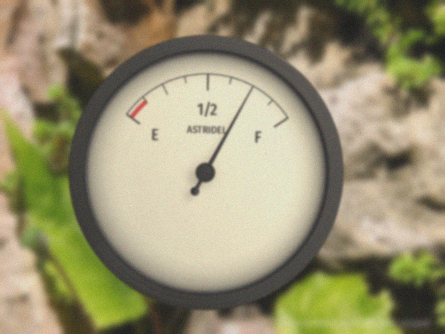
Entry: 0.75
